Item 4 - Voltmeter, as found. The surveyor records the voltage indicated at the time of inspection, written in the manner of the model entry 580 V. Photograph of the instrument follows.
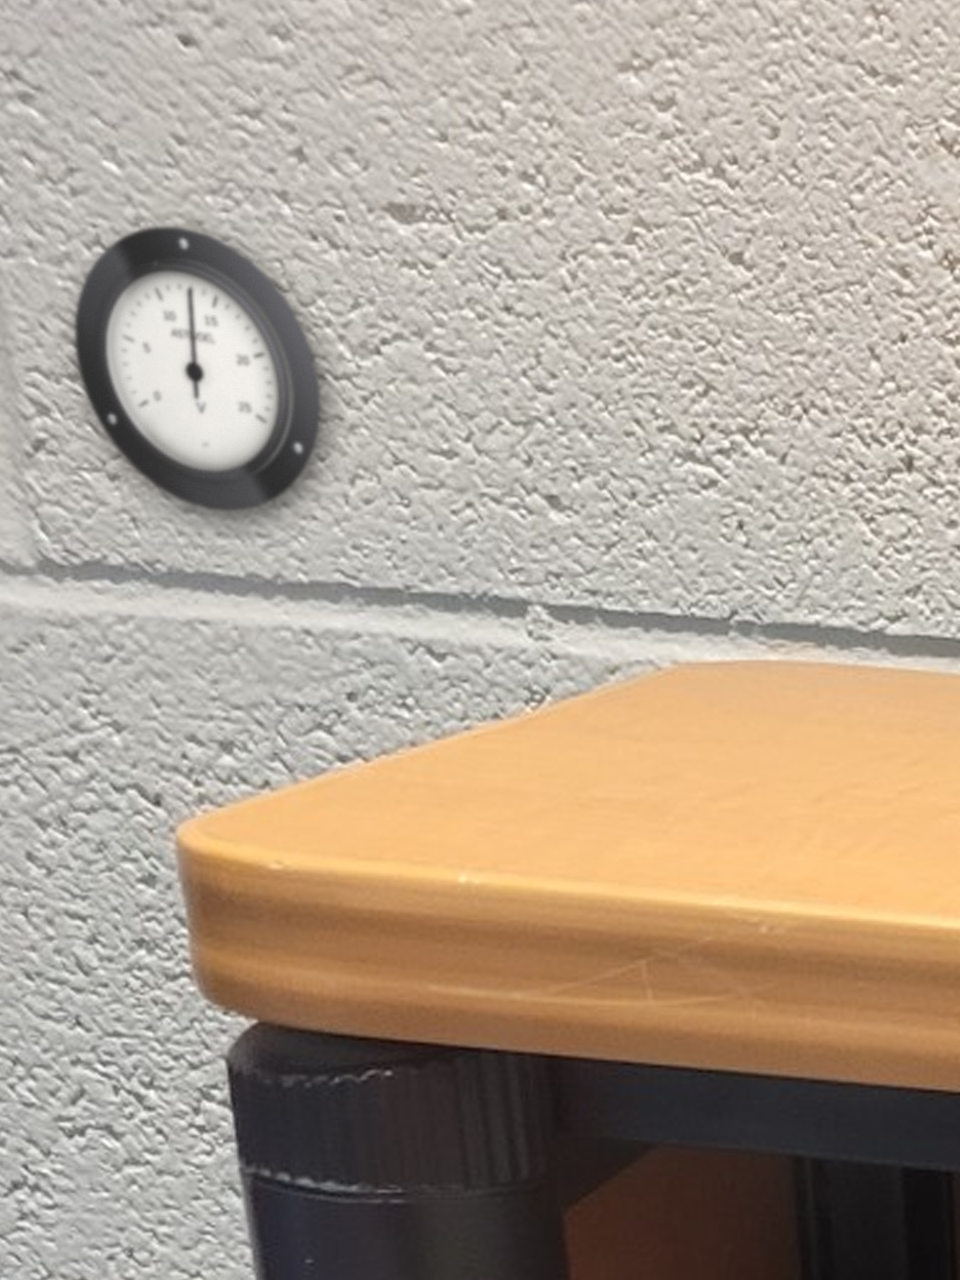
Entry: 13 V
